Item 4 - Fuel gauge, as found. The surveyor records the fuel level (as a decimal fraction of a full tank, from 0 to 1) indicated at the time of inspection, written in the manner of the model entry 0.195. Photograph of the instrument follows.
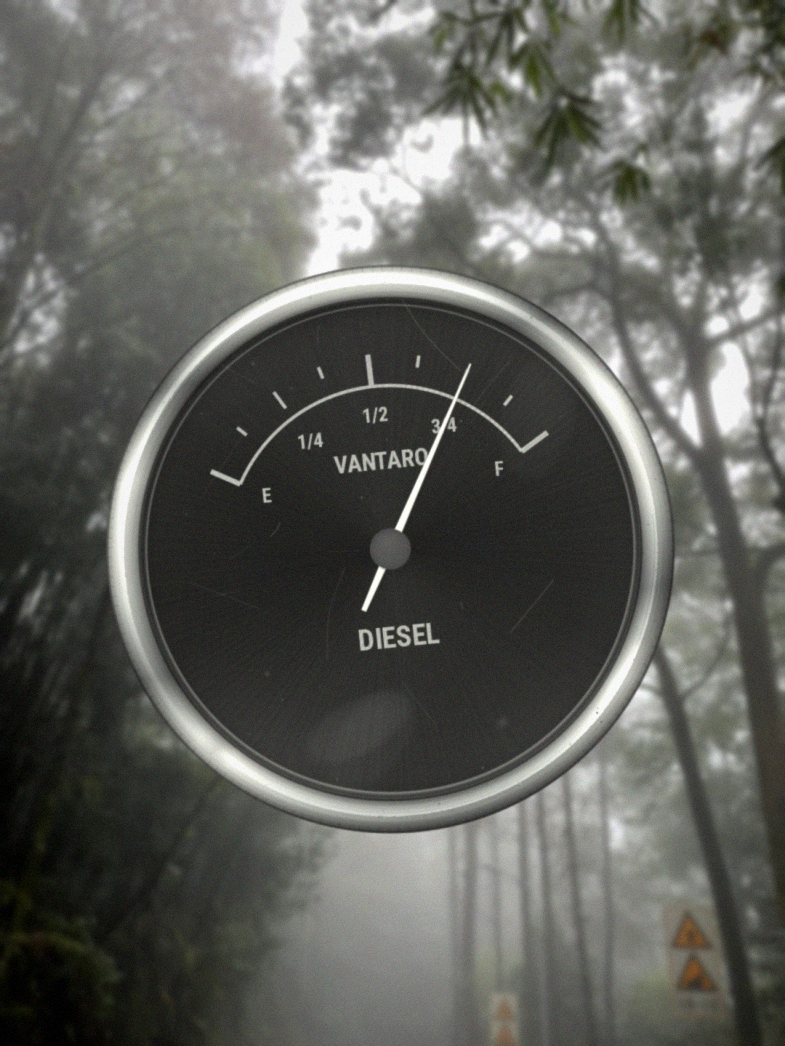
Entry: 0.75
